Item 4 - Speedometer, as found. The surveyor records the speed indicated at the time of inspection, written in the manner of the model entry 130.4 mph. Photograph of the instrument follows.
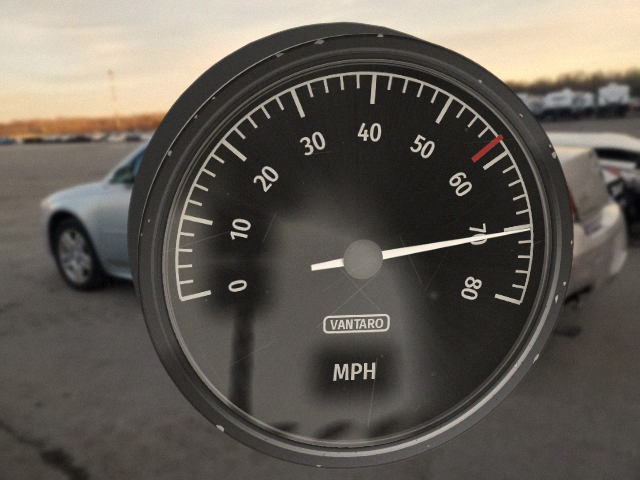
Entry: 70 mph
